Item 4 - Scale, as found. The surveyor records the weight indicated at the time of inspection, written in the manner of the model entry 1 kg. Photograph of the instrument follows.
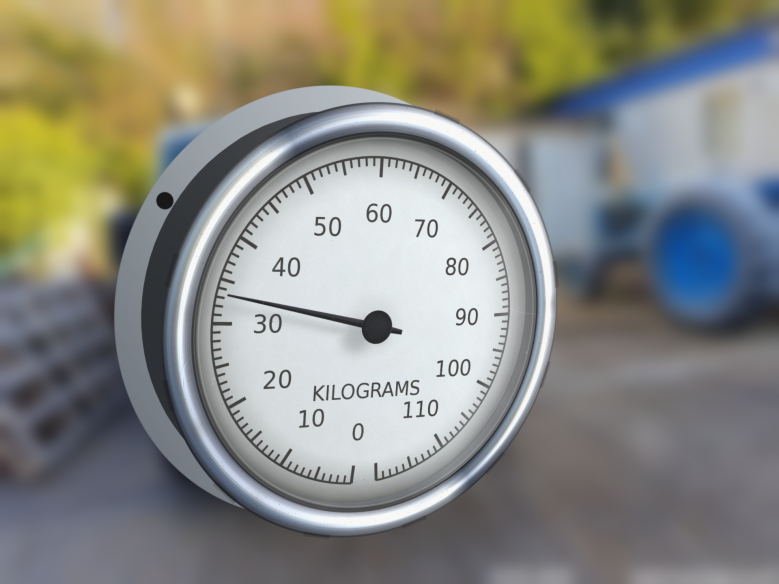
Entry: 33.5 kg
